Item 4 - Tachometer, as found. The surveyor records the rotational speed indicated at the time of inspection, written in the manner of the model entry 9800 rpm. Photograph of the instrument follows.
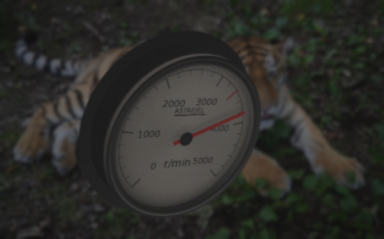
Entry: 3800 rpm
